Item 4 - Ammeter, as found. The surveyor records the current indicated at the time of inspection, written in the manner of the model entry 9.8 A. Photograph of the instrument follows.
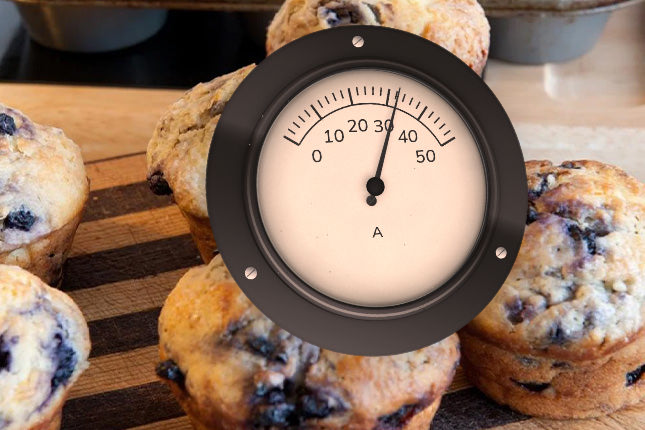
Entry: 32 A
